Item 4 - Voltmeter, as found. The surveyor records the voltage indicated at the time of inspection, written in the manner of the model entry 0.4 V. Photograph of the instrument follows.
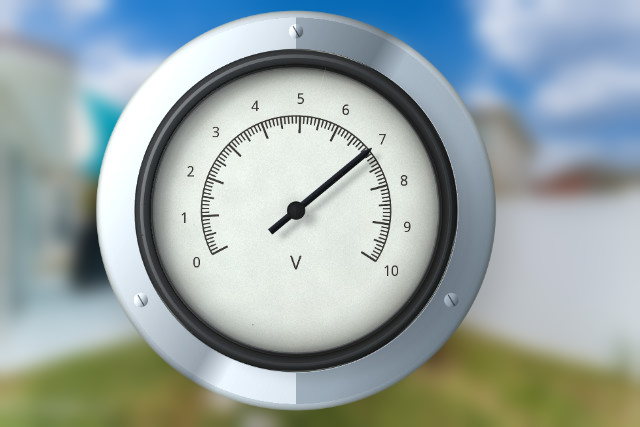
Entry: 7 V
